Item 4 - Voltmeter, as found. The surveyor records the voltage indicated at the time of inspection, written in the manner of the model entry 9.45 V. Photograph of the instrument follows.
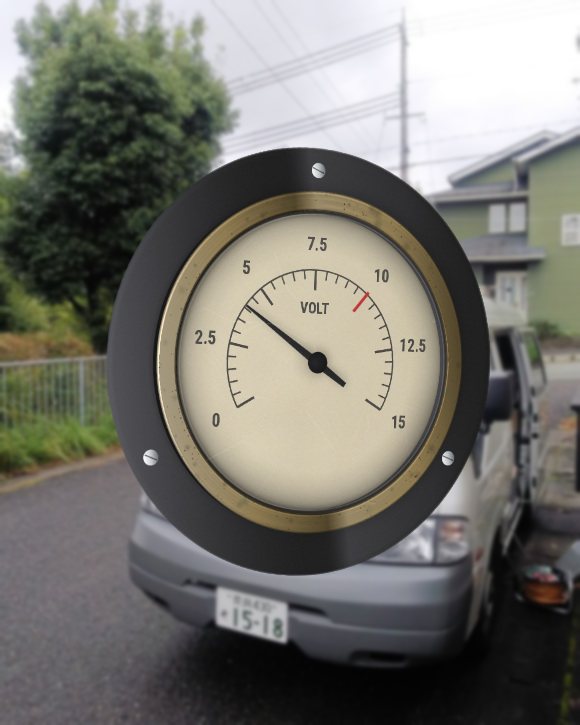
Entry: 4 V
